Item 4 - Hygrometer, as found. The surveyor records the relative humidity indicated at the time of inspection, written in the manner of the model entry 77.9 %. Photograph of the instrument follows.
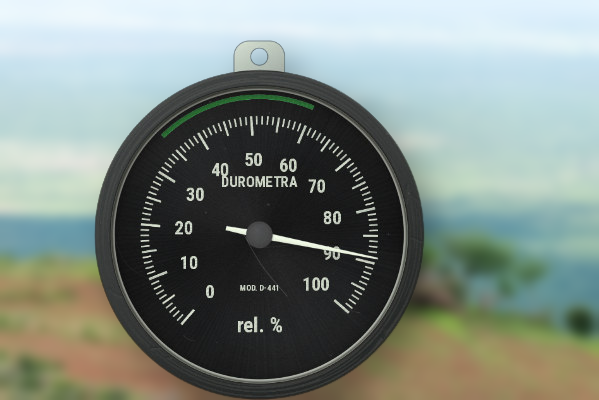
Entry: 89 %
